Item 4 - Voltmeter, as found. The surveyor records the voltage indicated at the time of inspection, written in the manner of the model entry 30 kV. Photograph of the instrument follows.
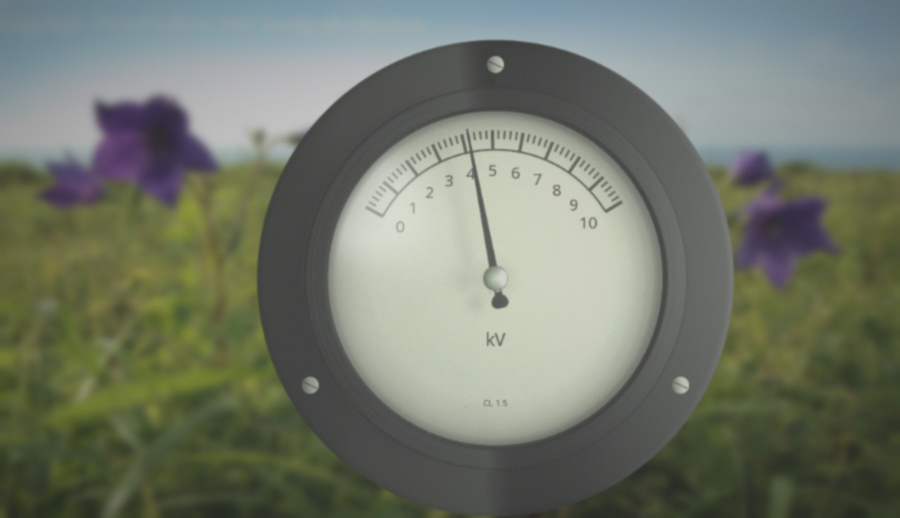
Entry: 4.2 kV
